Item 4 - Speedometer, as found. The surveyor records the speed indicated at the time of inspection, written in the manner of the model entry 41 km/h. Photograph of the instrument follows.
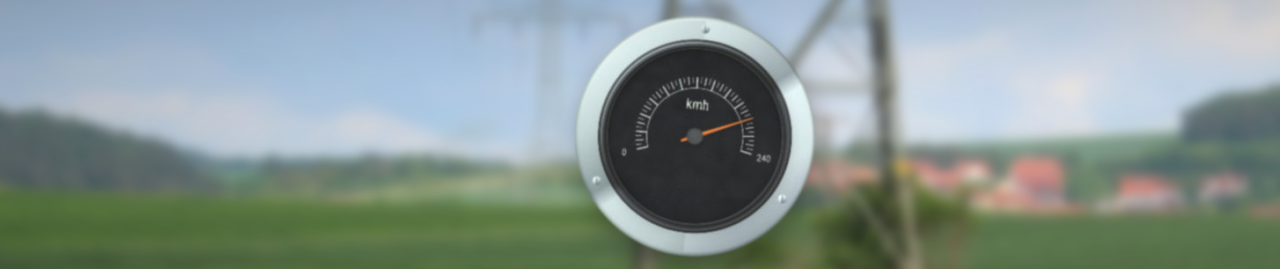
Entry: 200 km/h
